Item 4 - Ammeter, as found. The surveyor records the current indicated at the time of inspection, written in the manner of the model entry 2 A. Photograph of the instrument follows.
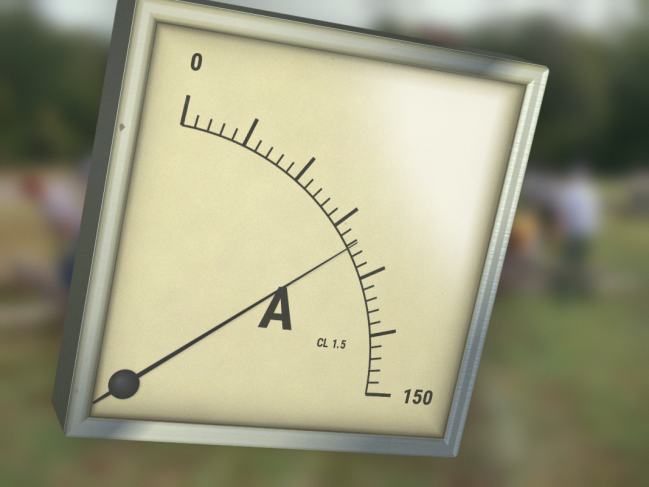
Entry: 85 A
